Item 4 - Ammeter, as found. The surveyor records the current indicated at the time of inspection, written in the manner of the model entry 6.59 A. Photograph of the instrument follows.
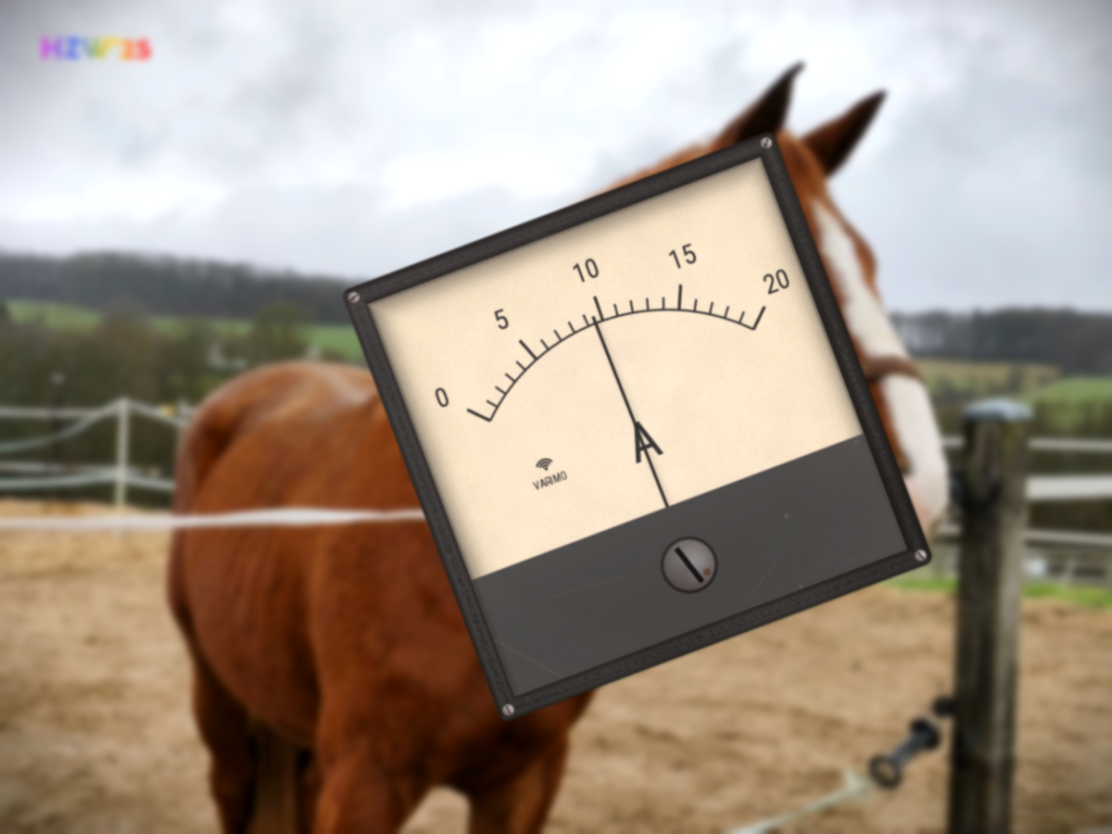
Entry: 9.5 A
